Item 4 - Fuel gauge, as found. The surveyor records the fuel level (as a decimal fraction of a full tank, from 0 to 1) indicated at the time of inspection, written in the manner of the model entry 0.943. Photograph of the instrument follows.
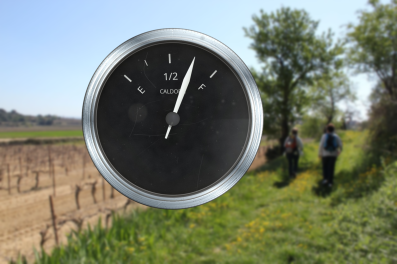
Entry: 0.75
